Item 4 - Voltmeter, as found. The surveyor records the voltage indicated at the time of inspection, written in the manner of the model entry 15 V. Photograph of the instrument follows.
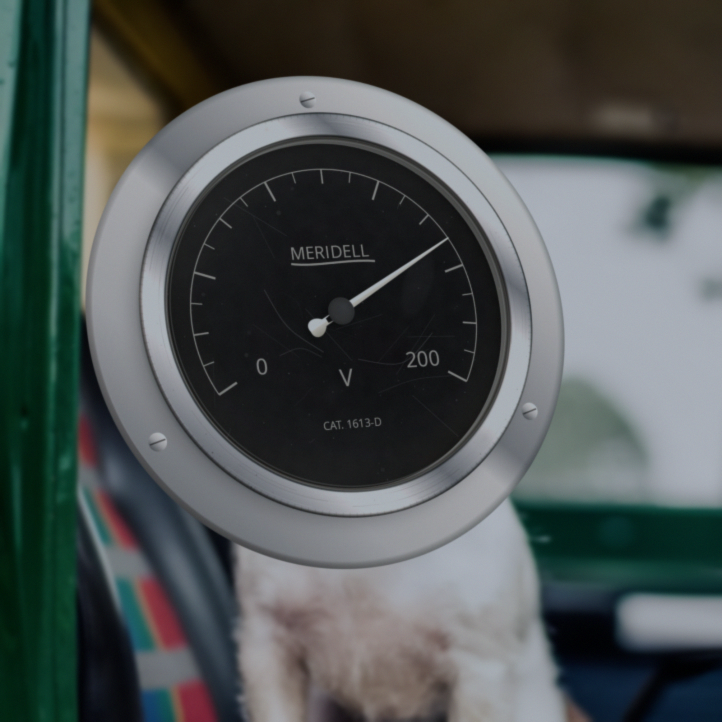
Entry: 150 V
